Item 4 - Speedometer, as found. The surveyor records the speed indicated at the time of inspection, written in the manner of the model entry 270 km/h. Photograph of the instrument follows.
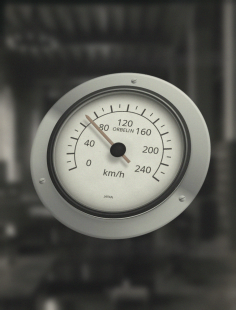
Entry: 70 km/h
